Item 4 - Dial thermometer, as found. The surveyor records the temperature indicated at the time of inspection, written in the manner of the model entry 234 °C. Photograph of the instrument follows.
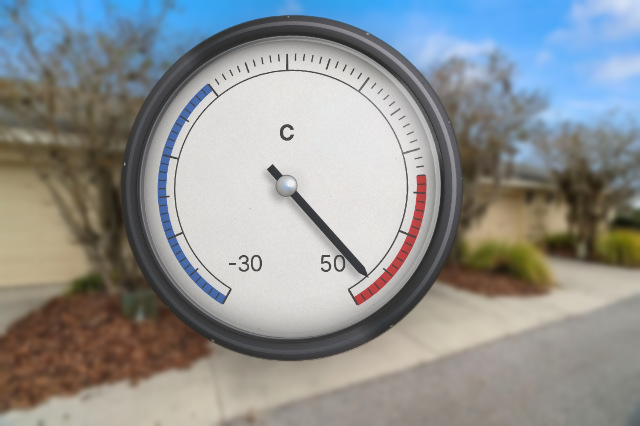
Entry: 47 °C
